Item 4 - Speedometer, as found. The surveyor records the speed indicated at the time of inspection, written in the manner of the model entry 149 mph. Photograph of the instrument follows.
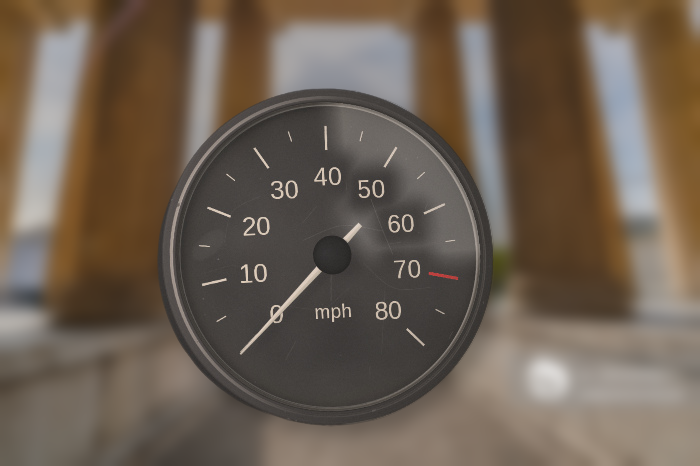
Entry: 0 mph
